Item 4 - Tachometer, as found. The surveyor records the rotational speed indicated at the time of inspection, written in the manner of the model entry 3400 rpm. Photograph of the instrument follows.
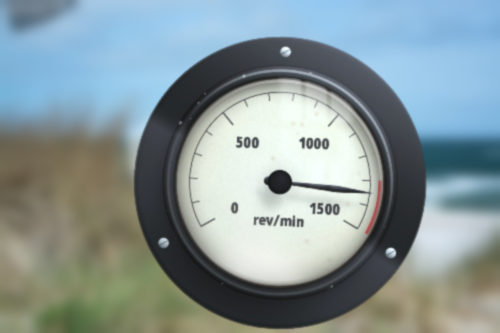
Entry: 1350 rpm
